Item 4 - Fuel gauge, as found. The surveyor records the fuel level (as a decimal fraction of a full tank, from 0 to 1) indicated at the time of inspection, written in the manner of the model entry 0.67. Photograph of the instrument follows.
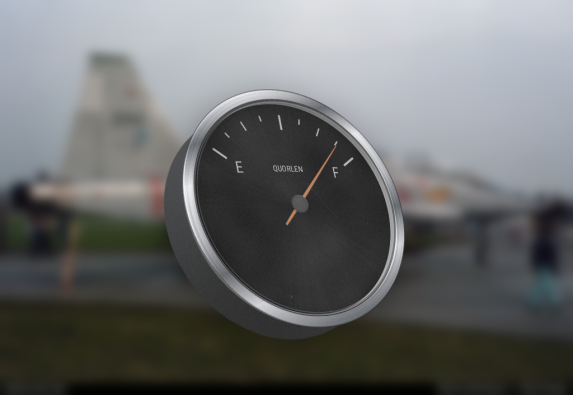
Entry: 0.875
